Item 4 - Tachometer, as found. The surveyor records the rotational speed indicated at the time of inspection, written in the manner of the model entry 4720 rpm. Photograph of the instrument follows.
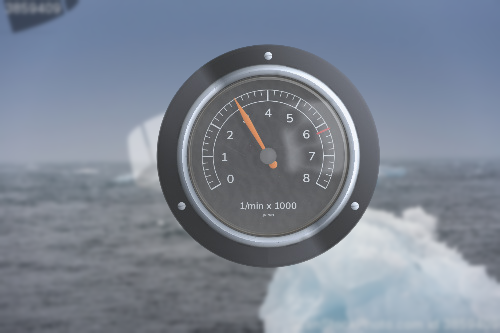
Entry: 3000 rpm
